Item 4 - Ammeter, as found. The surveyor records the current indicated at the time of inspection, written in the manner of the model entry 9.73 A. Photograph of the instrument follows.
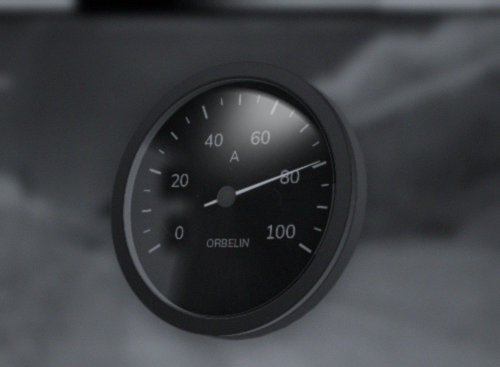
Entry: 80 A
